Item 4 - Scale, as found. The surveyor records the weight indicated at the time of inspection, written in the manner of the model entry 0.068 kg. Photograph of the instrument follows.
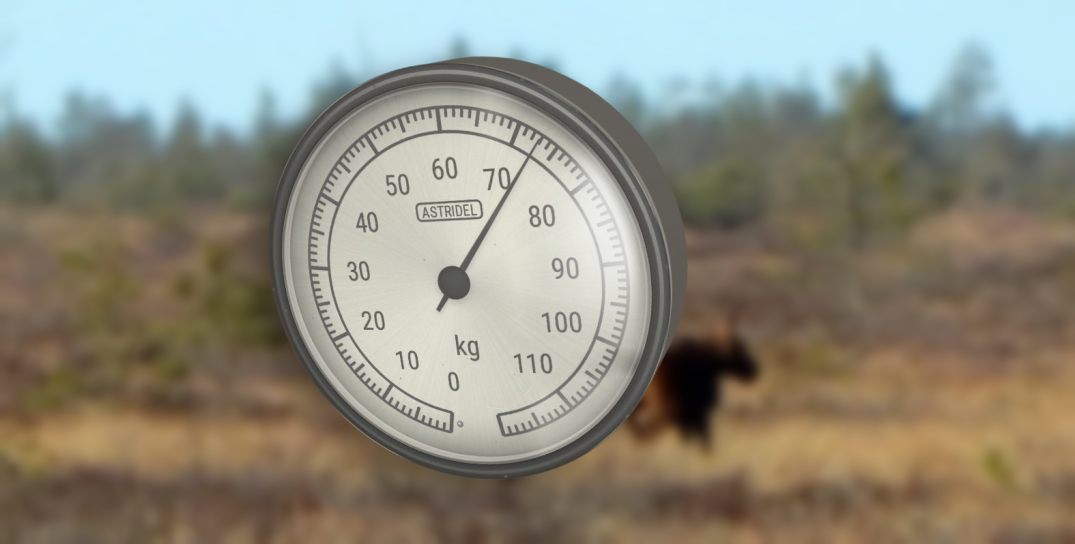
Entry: 73 kg
